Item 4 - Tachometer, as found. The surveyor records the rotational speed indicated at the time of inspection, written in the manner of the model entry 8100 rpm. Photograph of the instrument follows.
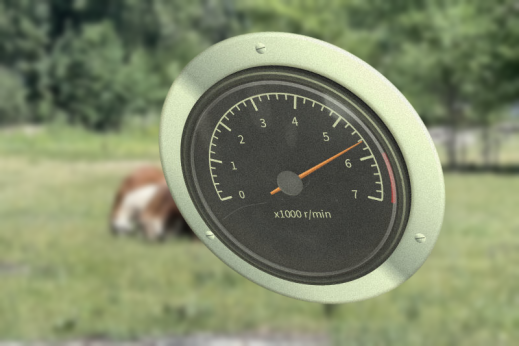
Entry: 5600 rpm
